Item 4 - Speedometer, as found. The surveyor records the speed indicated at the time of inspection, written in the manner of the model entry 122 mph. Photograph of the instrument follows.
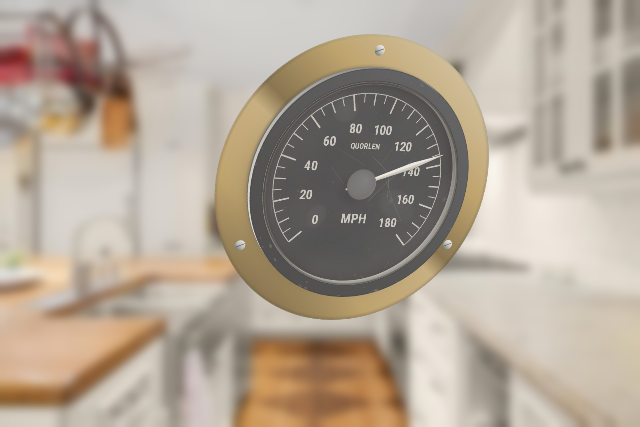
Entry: 135 mph
